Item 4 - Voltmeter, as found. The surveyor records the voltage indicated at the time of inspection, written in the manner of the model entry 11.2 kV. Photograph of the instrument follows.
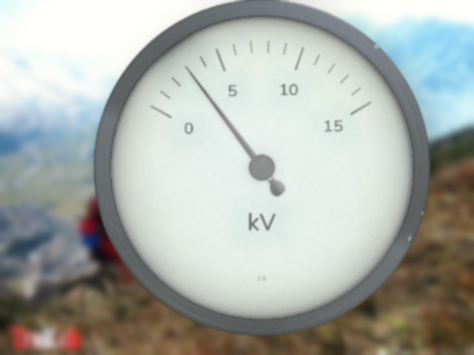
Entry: 3 kV
